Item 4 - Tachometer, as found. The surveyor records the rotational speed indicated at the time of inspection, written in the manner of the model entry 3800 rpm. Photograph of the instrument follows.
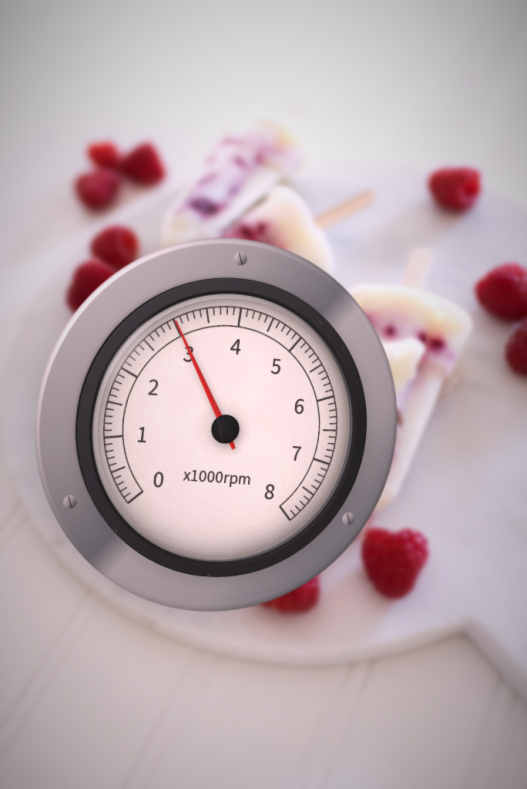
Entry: 3000 rpm
